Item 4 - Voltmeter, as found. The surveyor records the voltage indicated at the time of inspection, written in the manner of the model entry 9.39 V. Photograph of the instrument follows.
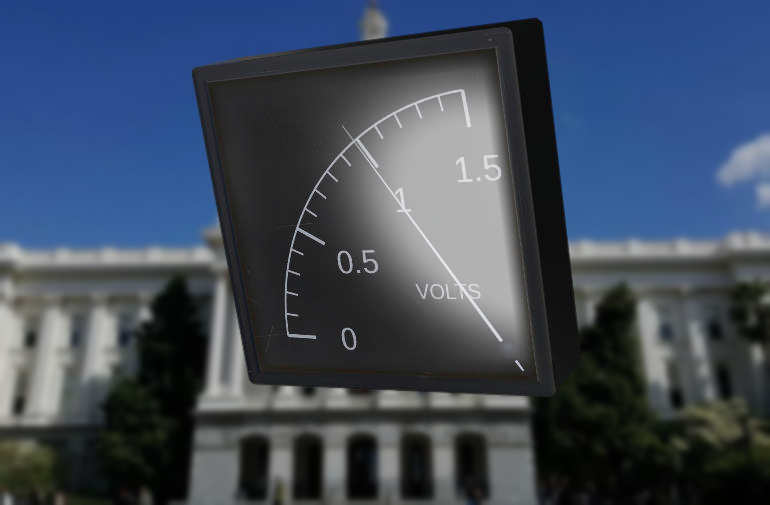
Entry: 1 V
